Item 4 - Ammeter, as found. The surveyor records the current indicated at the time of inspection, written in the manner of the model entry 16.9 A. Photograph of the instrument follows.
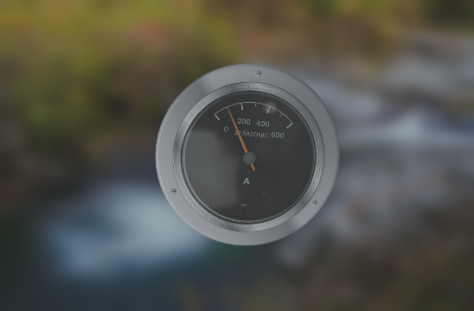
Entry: 100 A
